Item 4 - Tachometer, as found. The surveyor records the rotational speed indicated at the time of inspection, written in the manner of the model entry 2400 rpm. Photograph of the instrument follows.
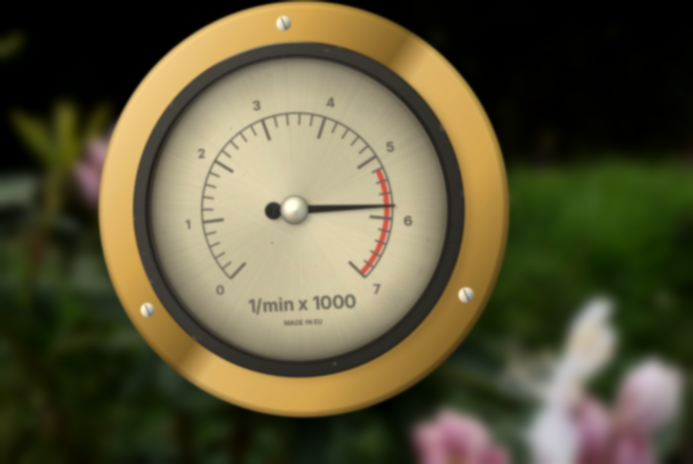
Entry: 5800 rpm
